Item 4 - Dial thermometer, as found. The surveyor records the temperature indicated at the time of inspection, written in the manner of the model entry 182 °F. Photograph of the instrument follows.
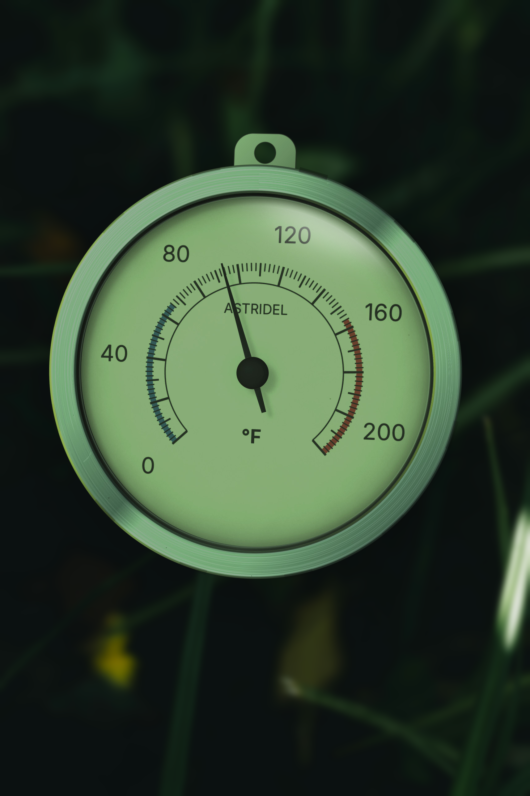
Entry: 94 °F
